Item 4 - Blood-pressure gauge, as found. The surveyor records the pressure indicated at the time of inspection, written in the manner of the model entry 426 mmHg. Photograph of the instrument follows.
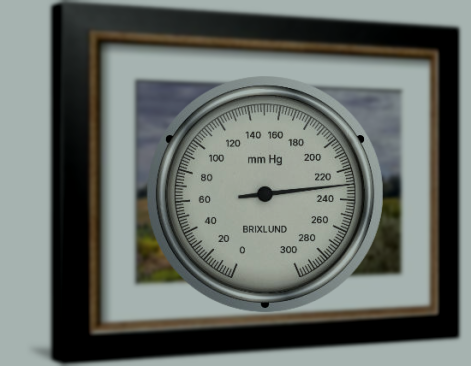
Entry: 230 mmHg
